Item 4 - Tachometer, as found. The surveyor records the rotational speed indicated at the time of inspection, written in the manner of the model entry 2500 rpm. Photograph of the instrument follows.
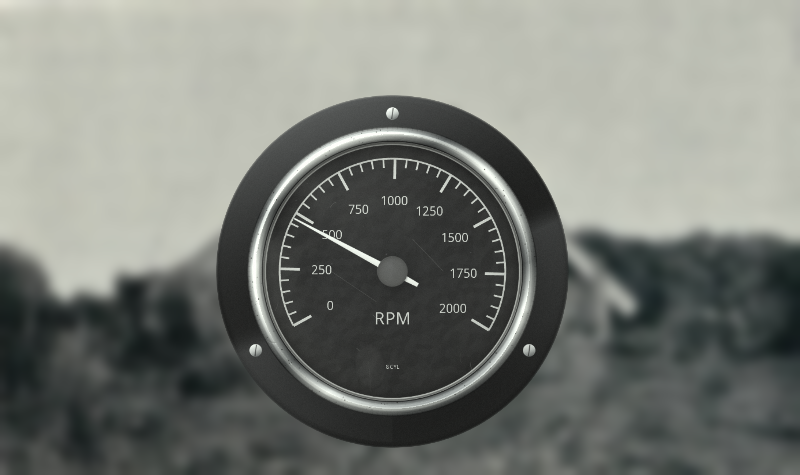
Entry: 475 rpm
